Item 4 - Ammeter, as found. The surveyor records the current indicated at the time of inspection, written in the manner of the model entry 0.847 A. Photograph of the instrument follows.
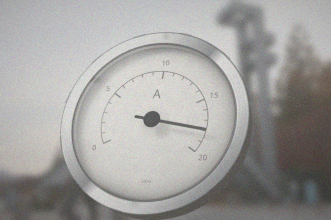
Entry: 18 A
